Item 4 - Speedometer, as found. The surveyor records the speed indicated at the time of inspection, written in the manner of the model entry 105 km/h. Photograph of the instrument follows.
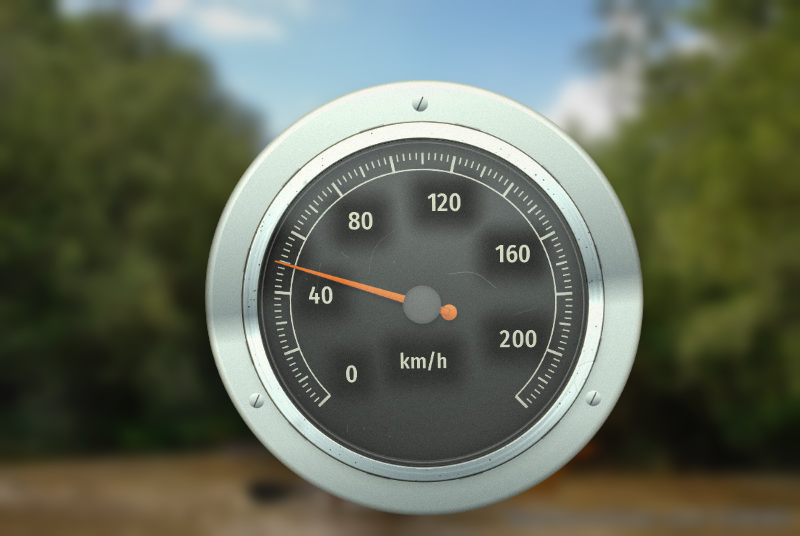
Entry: 50 km/h
